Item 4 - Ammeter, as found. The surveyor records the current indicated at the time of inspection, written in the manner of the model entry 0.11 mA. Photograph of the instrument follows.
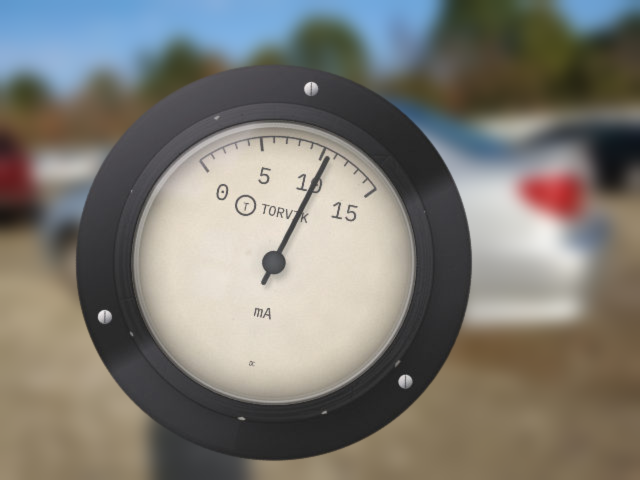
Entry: 10.5 mA
